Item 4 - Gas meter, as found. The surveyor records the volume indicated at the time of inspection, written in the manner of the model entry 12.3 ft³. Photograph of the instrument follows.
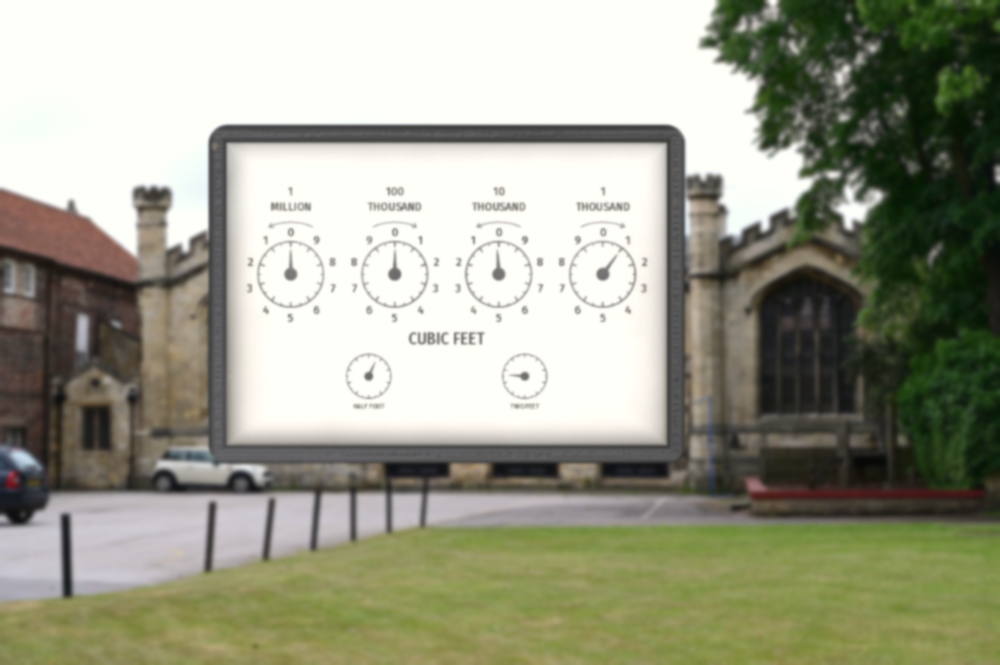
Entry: 100 ft³
